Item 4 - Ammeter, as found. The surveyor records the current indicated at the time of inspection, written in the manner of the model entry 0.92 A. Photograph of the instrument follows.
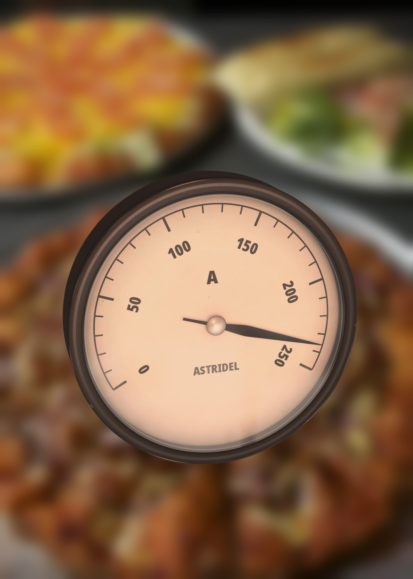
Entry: 235 A
